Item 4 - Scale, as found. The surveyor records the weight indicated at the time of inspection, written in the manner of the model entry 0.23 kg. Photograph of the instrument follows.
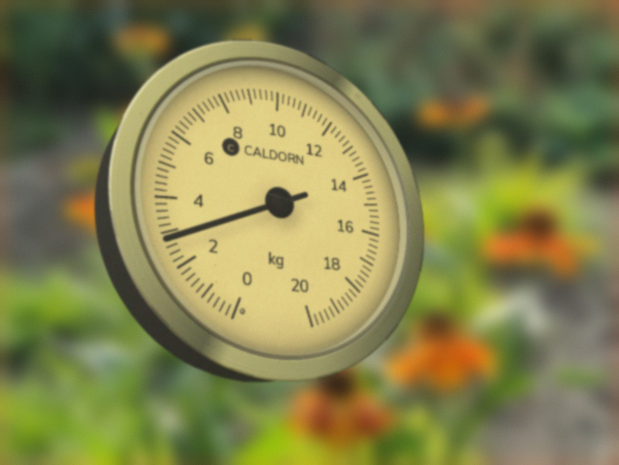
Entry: 2.8 kg
